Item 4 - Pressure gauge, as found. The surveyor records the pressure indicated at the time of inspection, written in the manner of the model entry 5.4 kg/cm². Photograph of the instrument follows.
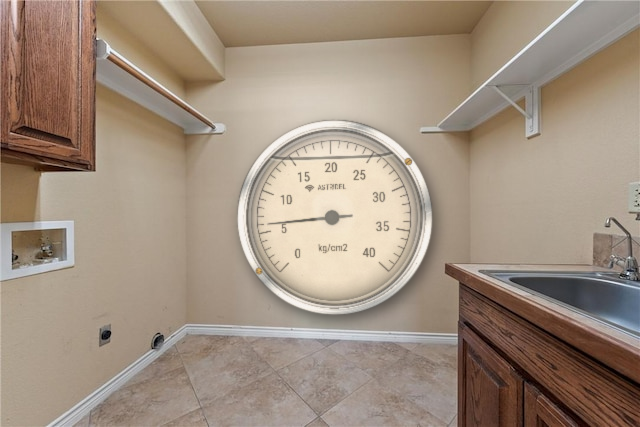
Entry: 6 kg/cm²
